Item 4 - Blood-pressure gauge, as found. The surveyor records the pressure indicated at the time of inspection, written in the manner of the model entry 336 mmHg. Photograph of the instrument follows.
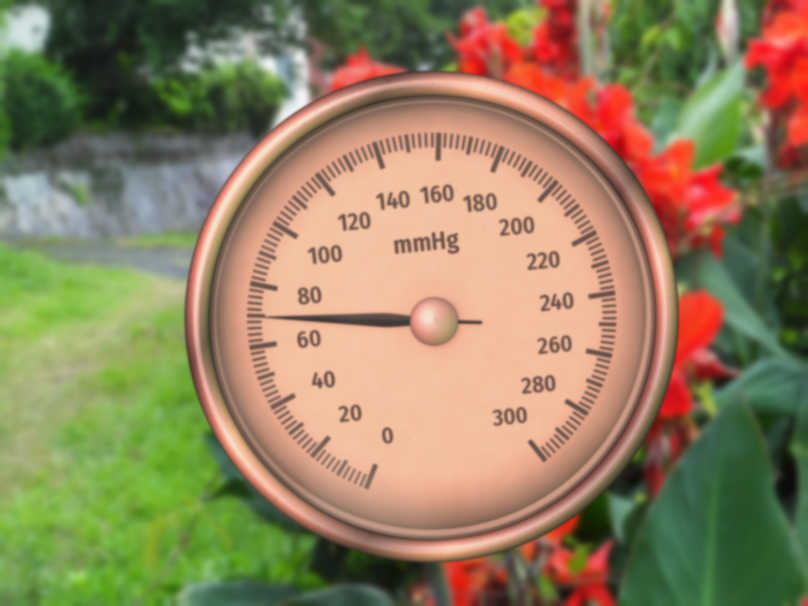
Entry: 70 mmHg
